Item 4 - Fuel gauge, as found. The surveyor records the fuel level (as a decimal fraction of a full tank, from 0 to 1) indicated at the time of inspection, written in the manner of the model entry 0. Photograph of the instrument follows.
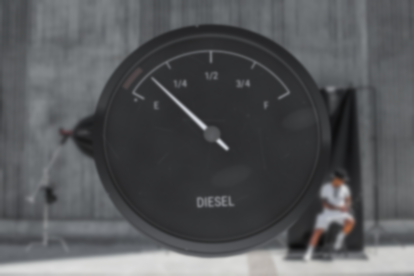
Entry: 0.125
